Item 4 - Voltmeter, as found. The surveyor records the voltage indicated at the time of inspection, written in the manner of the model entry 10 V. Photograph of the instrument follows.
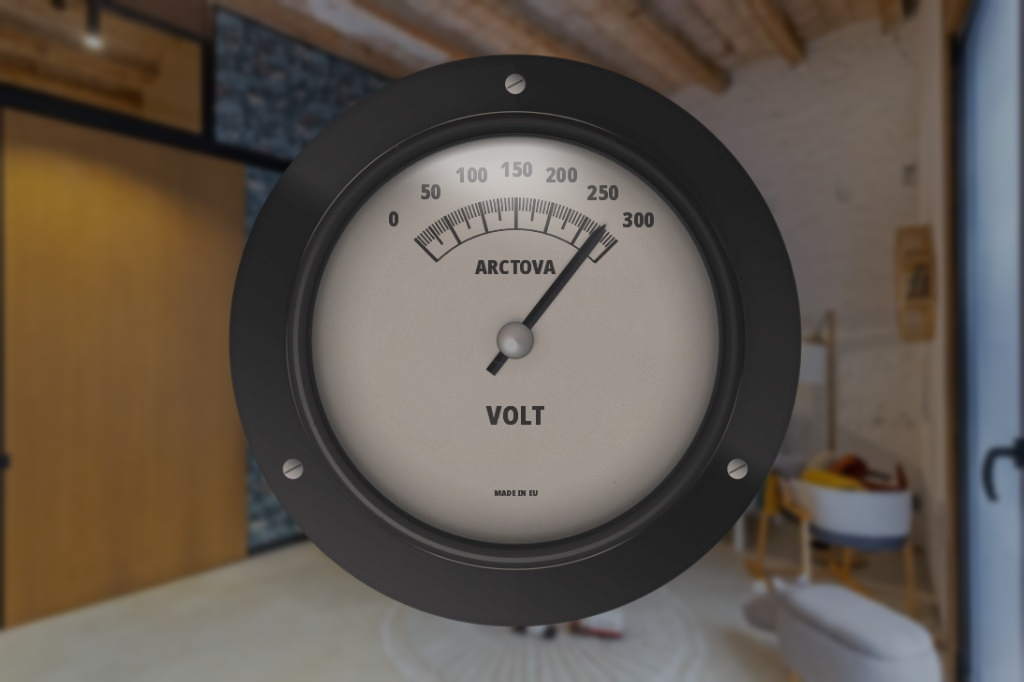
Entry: 275 V
